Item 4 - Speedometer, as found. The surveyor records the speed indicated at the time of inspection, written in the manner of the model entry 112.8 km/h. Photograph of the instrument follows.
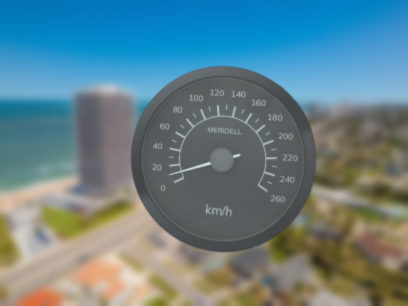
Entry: 10 km/h
